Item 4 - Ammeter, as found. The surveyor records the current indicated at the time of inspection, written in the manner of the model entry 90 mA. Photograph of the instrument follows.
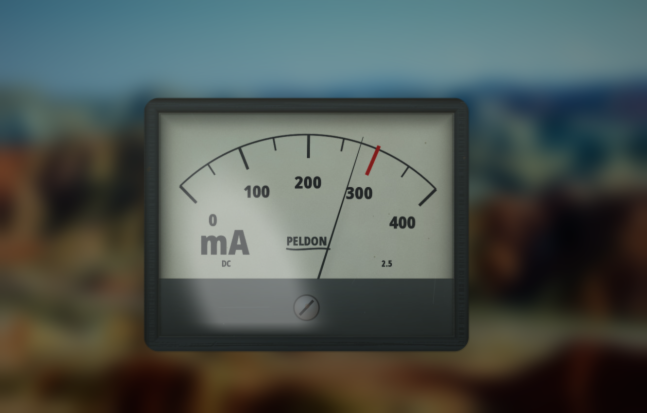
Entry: 275 mA
